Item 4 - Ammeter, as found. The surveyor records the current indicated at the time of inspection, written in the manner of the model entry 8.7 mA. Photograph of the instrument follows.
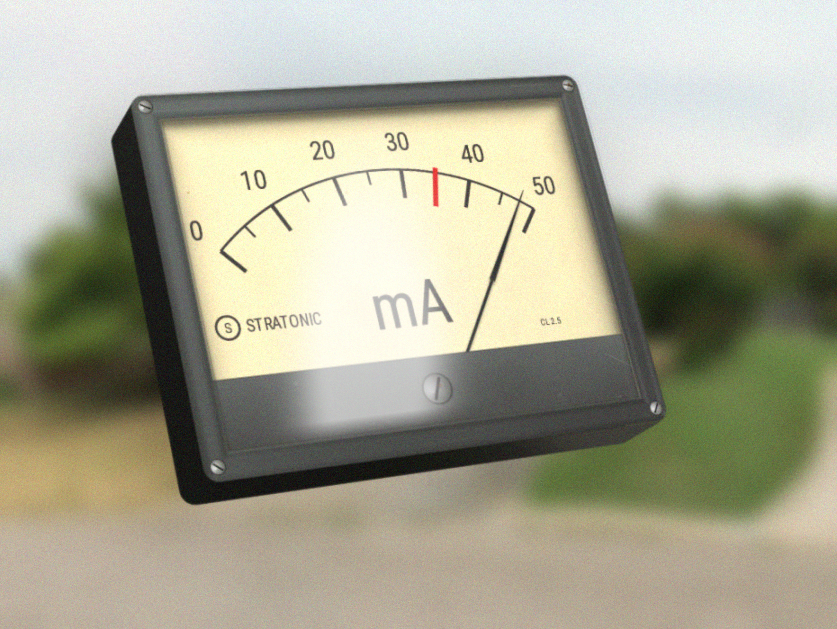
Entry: 47.5 mA
